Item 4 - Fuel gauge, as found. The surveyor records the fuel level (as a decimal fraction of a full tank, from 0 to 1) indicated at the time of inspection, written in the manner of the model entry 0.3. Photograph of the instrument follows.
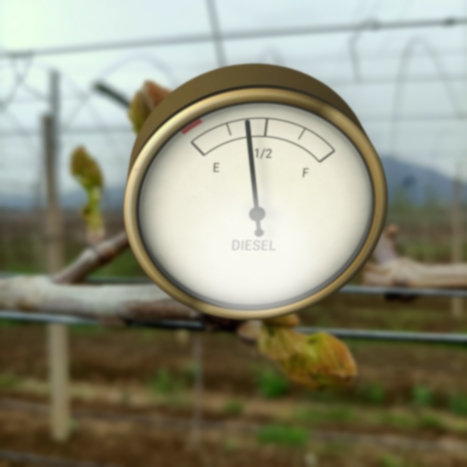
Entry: 0.375
